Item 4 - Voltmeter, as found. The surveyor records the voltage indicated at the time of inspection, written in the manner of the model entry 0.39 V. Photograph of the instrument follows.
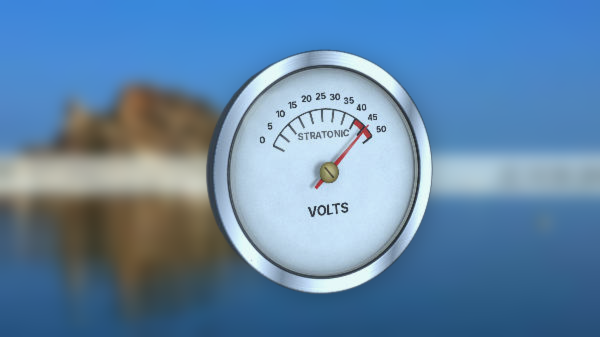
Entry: 45 V
